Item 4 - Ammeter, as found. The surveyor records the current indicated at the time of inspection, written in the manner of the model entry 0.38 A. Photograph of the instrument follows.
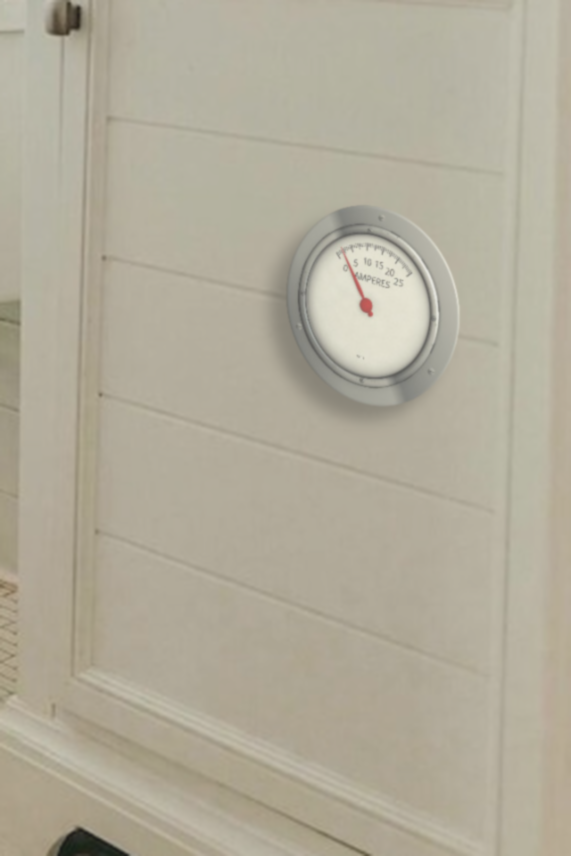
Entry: 2.5 A
